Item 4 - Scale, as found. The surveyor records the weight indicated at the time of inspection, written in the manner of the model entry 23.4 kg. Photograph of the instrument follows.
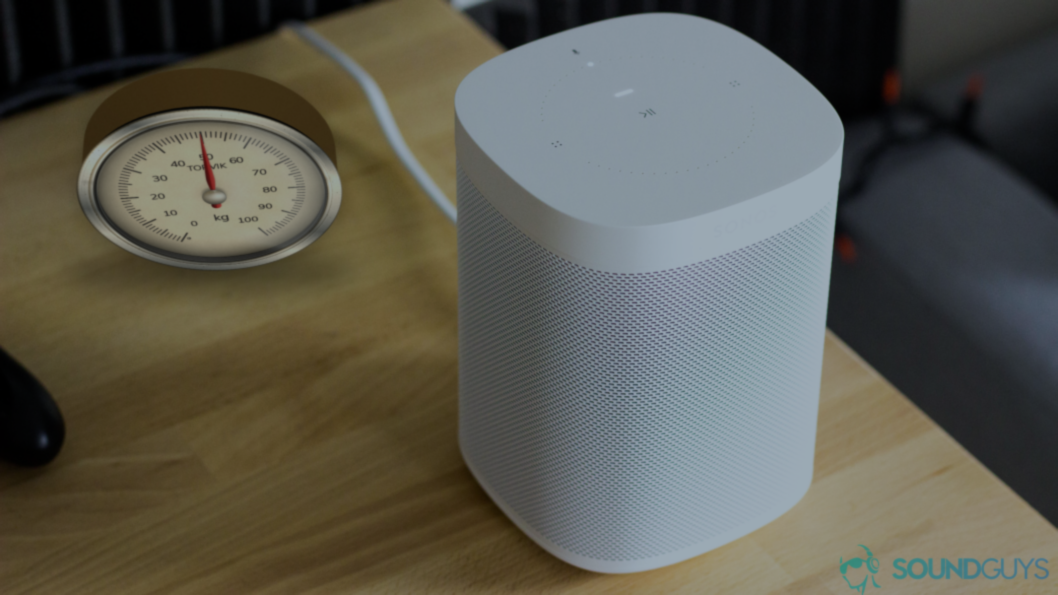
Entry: 50 kg
